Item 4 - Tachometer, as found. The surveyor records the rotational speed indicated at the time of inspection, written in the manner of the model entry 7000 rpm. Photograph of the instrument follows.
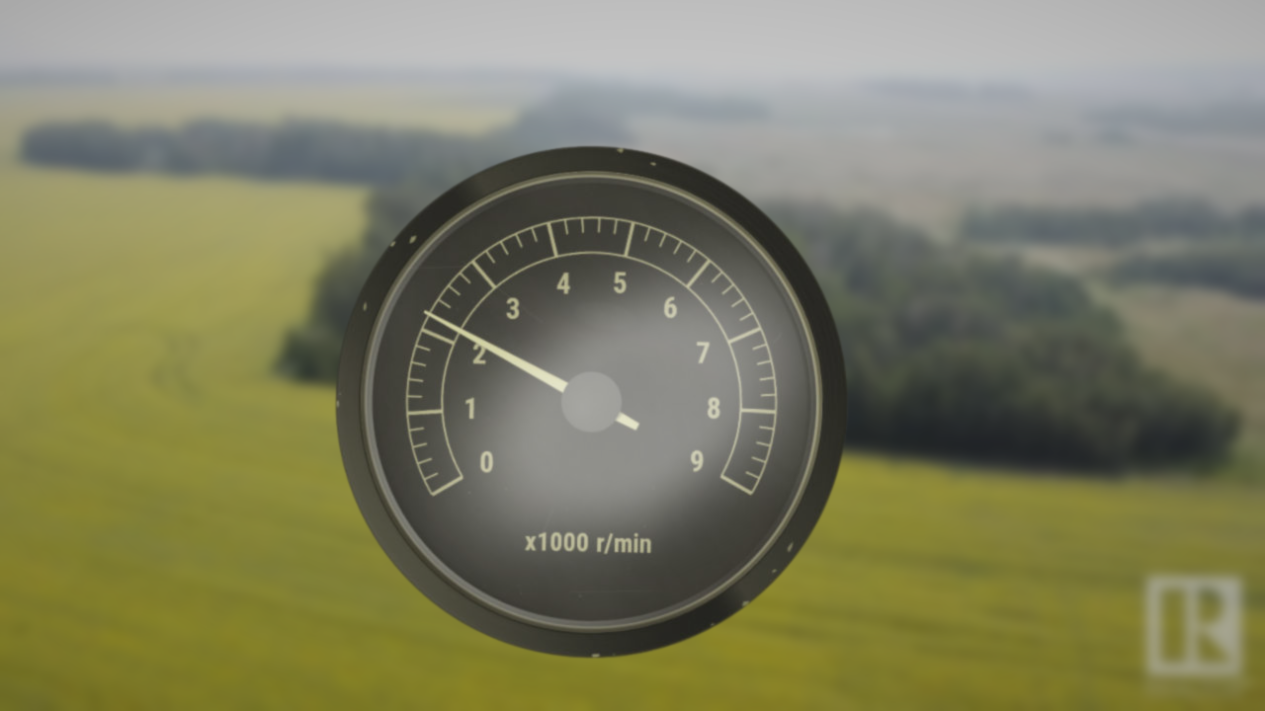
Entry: 2200 rpm
